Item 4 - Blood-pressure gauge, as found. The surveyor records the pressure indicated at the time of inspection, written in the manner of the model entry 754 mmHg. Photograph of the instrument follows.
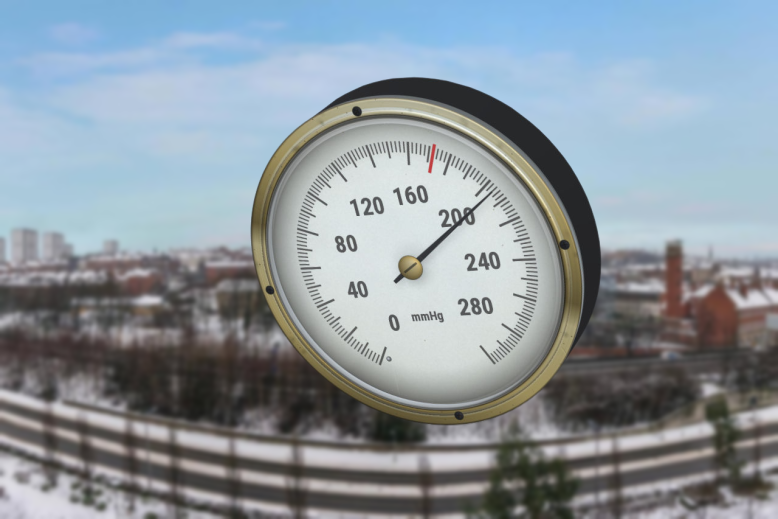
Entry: 204 mmHg
